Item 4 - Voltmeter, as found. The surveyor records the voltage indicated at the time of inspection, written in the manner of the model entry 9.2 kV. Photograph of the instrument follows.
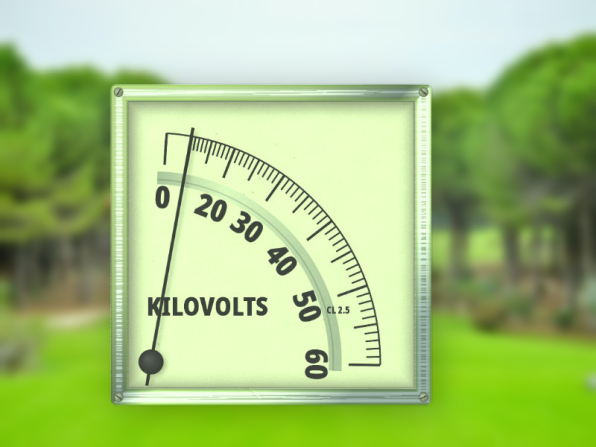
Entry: 10 kV
